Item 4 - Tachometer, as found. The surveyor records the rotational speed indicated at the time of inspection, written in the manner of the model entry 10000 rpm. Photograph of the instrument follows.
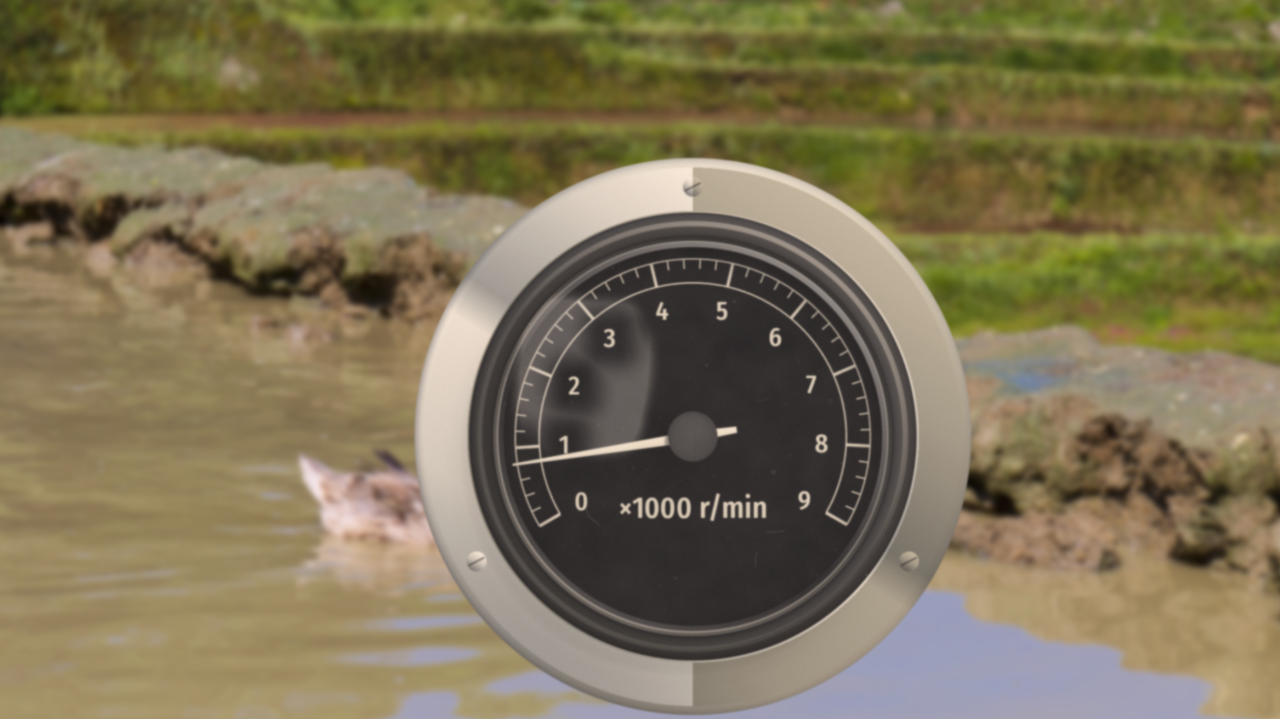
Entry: 800 rpm
